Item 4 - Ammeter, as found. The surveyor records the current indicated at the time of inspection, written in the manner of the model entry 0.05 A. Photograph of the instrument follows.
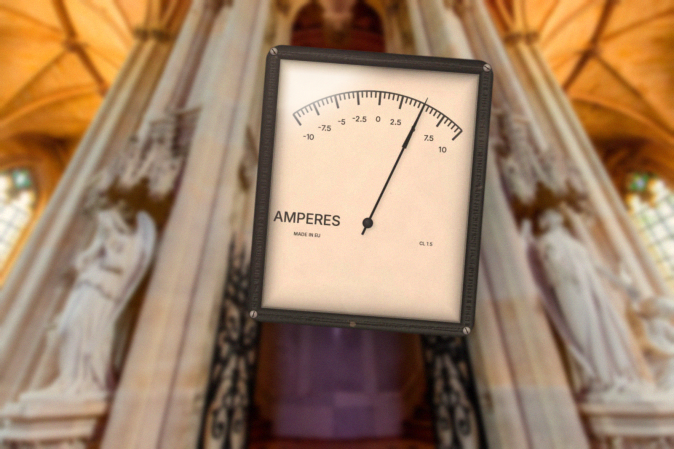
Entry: 5 A
